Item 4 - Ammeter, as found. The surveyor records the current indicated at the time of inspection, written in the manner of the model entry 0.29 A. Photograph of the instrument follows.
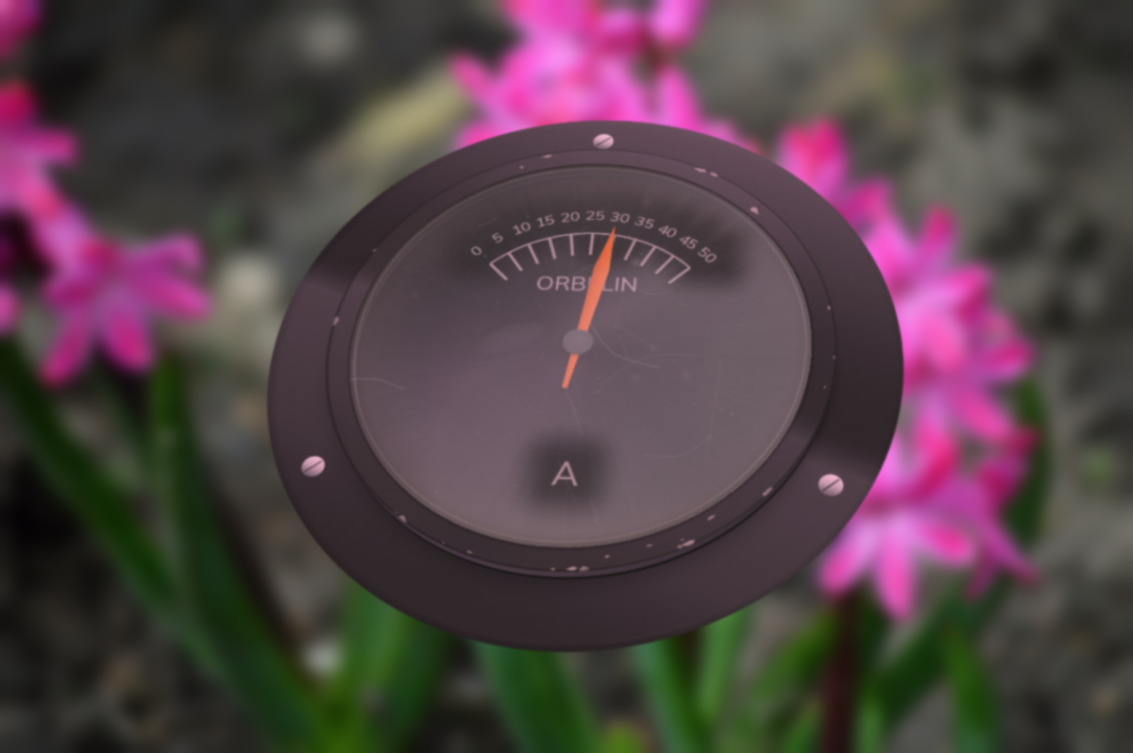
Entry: 30 A
